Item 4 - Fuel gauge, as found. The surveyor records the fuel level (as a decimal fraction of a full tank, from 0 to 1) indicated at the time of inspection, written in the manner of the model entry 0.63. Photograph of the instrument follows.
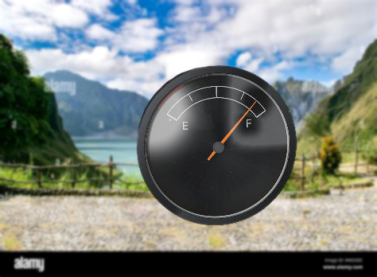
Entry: 0.875
